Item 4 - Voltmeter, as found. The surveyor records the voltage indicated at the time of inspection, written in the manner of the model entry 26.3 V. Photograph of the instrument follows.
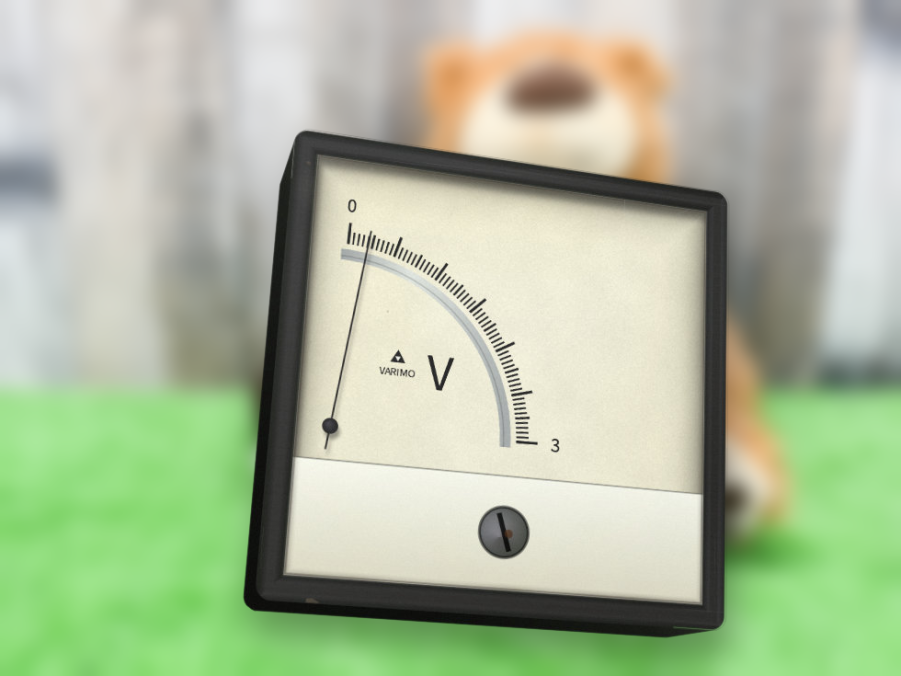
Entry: 0.2 V
